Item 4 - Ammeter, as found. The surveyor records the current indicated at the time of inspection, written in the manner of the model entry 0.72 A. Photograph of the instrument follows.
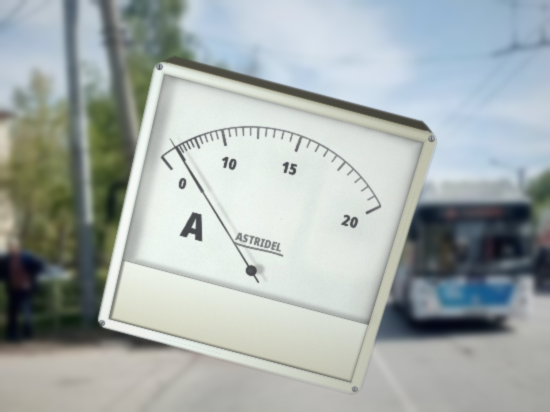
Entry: 5 A
